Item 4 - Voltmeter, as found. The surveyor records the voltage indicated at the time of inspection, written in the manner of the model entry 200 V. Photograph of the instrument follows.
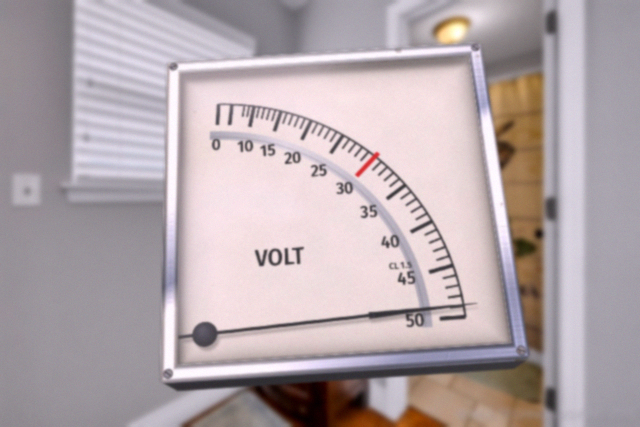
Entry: 49 V
